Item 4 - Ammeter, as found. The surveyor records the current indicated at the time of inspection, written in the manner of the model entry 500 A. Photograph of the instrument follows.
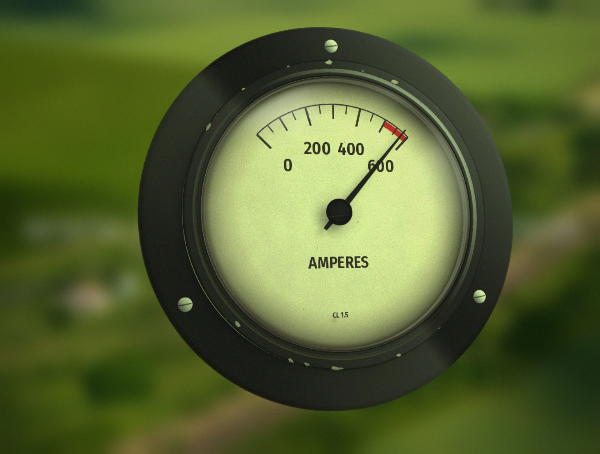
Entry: 575 A
